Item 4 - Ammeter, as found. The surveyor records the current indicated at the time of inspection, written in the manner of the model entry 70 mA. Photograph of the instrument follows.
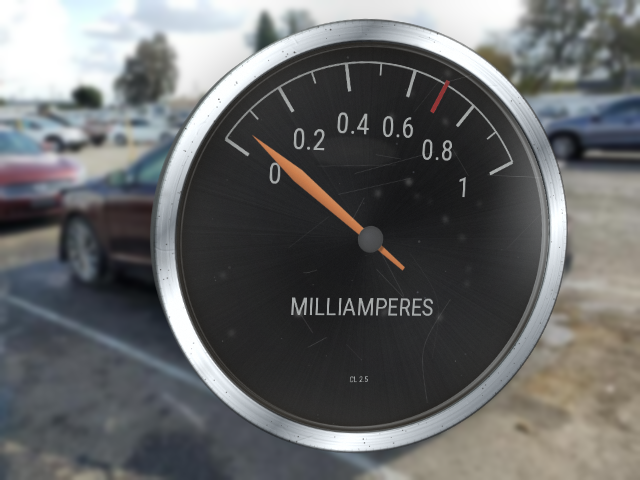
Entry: 0.05 mA
